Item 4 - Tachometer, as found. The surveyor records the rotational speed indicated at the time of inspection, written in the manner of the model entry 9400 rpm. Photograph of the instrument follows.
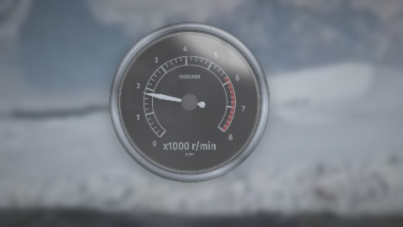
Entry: 1800 rpm
